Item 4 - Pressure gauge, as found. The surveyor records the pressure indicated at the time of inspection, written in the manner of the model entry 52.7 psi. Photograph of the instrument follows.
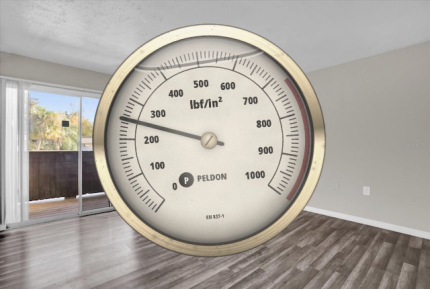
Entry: 250 psi
